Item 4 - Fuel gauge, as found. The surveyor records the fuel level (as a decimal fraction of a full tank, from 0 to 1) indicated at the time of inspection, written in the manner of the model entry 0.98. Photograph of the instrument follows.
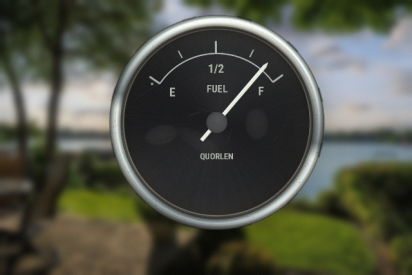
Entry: 0.875
